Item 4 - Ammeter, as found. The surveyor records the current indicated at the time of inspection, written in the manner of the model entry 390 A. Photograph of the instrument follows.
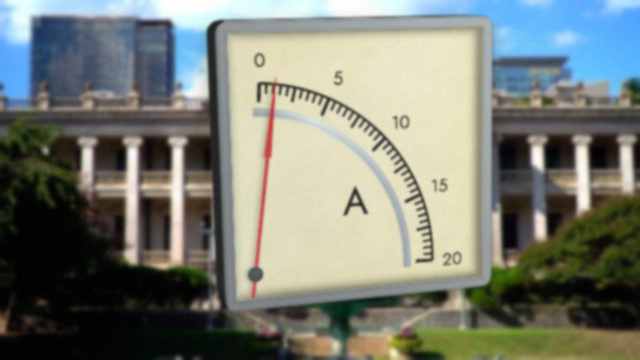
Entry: 1 A
